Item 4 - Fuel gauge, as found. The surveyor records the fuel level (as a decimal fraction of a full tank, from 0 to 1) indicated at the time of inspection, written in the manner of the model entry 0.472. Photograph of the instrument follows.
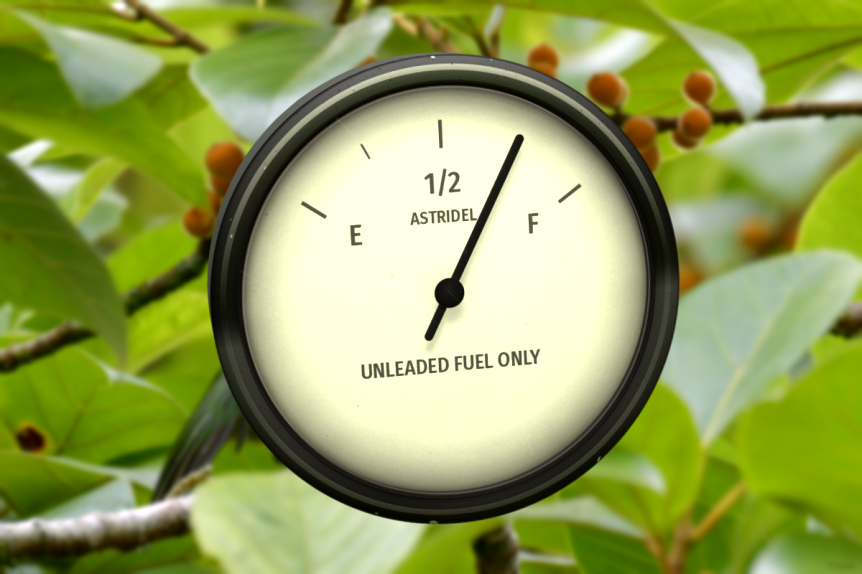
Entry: 0.75
